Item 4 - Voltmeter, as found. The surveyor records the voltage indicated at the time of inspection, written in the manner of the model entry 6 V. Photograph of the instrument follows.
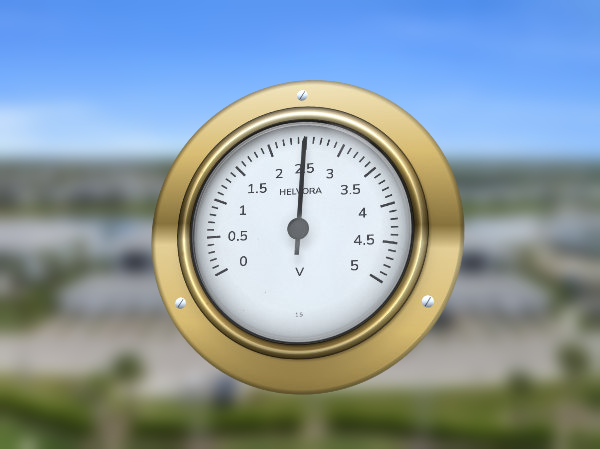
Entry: 2.5 V
